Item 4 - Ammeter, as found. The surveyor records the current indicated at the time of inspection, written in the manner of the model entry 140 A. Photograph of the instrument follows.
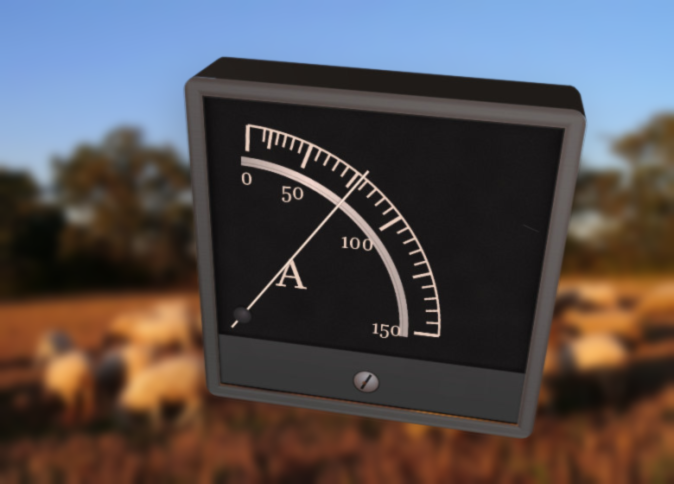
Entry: 77.5 A
